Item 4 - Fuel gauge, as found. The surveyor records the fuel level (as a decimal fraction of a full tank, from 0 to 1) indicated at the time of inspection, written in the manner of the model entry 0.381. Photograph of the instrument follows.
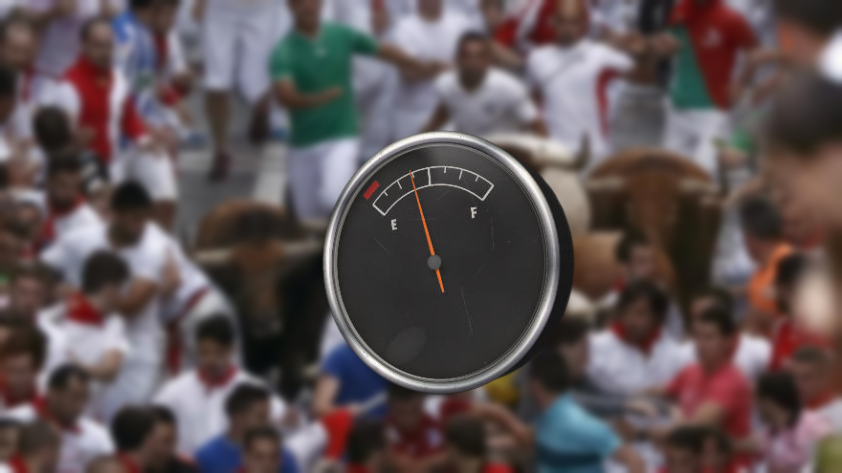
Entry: 0.375
